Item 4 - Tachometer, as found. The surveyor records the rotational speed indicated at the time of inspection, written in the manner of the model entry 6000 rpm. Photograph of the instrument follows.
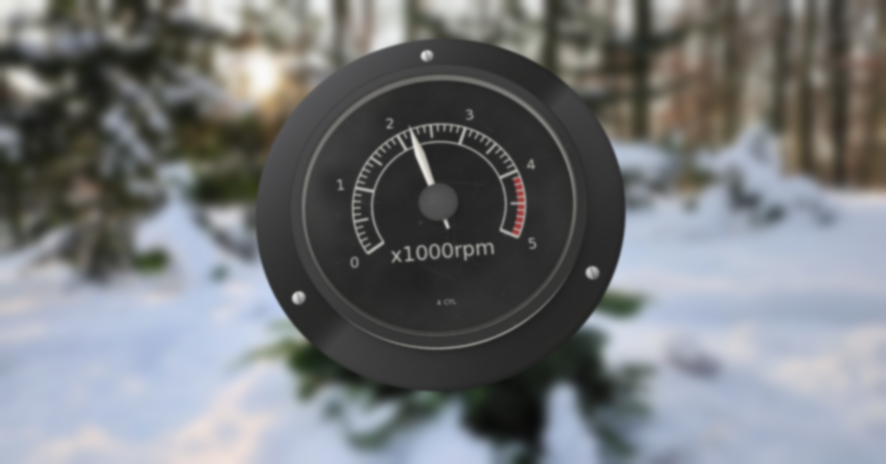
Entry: 2200 rpm
